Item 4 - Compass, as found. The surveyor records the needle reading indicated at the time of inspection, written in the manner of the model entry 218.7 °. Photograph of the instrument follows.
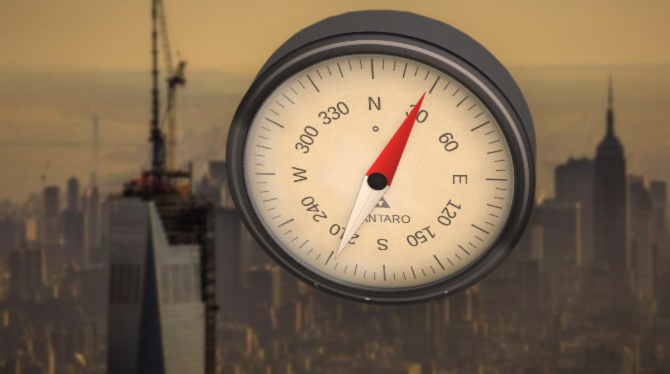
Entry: 27.5 °
